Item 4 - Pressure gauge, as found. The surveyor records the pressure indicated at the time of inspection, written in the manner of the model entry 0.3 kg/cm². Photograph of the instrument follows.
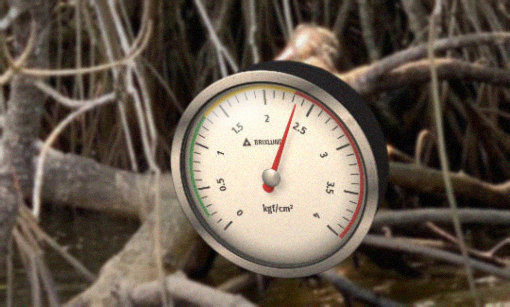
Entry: 2.35 kg/cm²
